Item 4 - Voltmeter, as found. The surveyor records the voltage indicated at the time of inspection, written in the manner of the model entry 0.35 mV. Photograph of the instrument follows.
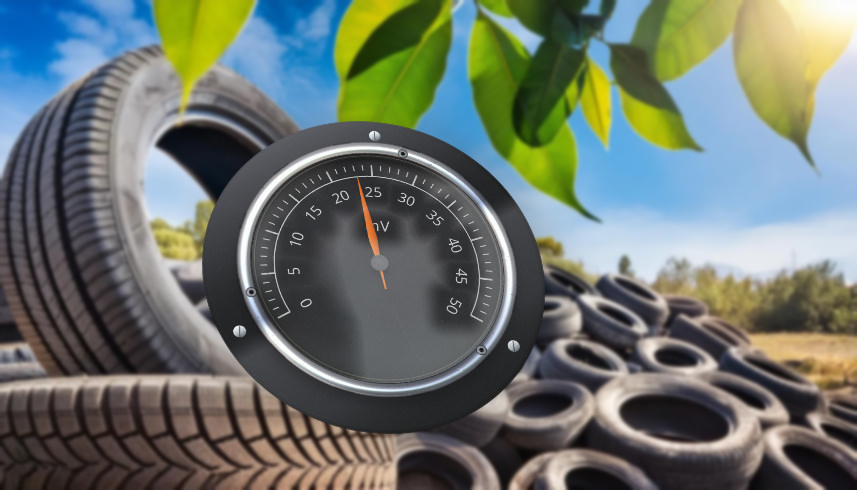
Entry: 23 mV
